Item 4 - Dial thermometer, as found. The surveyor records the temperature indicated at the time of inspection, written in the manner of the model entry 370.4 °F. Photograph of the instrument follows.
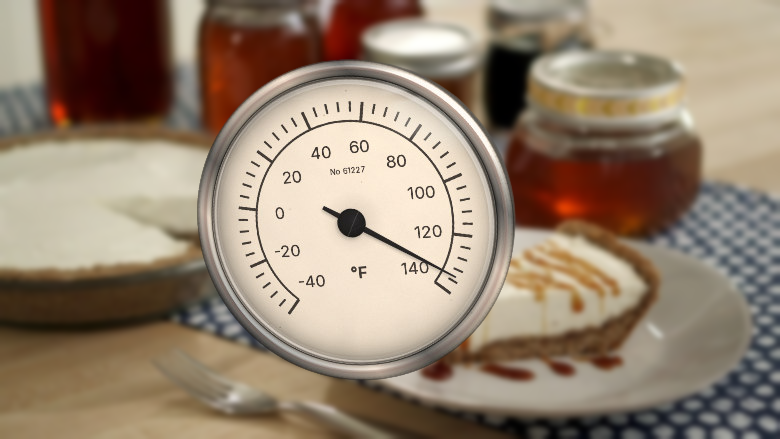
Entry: 134 °F
